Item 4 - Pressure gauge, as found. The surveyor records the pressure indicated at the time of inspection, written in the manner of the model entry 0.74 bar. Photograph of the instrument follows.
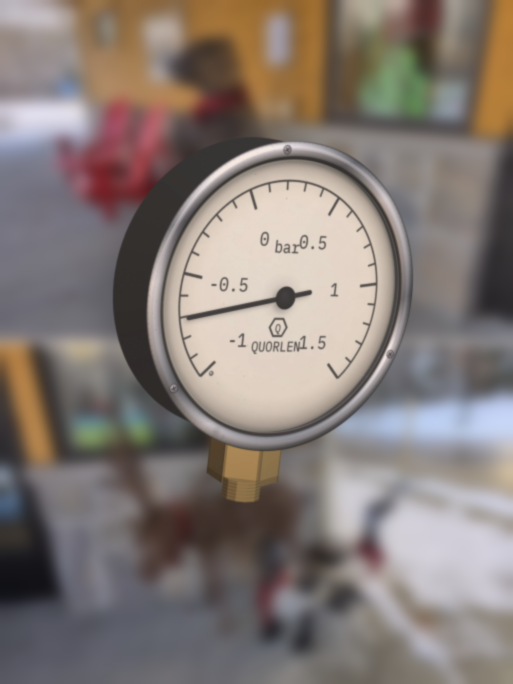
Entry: -0.7 bar
